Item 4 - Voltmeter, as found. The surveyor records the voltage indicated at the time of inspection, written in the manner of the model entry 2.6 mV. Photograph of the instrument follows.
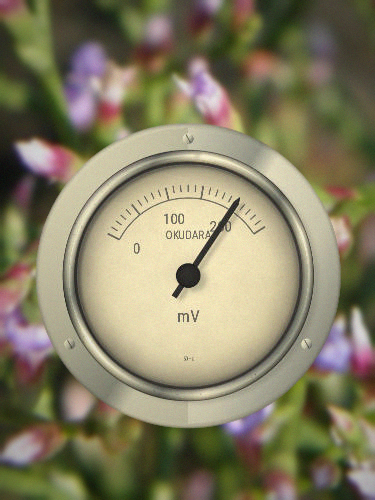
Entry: 200 mV
